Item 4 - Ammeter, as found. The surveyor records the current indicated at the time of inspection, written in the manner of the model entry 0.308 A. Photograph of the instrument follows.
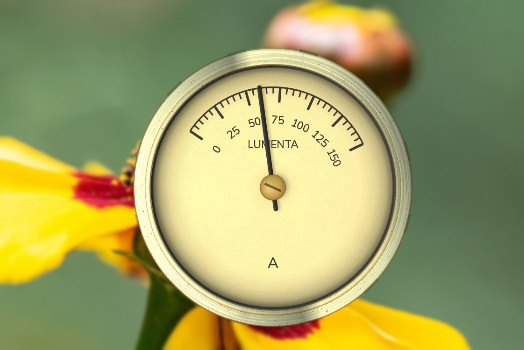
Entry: 60 A
